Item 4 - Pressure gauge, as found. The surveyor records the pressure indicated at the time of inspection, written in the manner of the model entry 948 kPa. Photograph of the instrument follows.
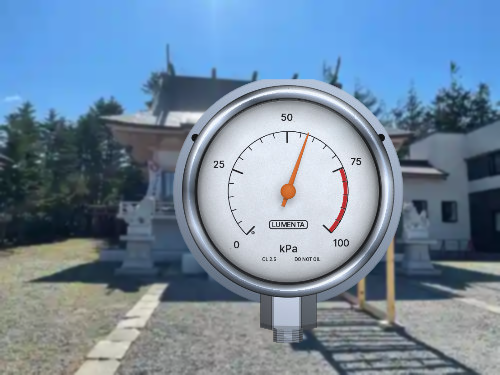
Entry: 57.5 kPa
